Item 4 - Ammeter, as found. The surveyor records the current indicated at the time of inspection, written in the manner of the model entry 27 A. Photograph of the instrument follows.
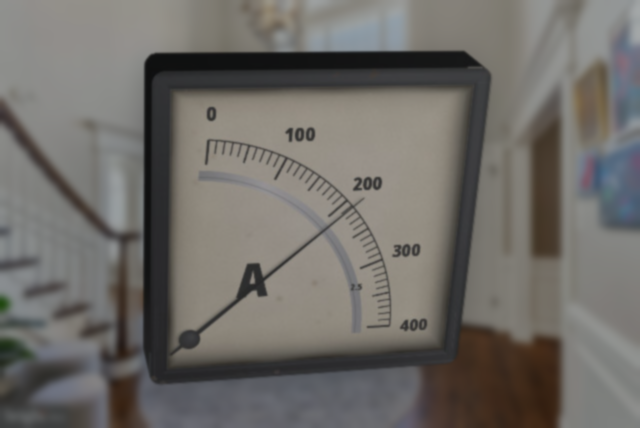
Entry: 210 A
